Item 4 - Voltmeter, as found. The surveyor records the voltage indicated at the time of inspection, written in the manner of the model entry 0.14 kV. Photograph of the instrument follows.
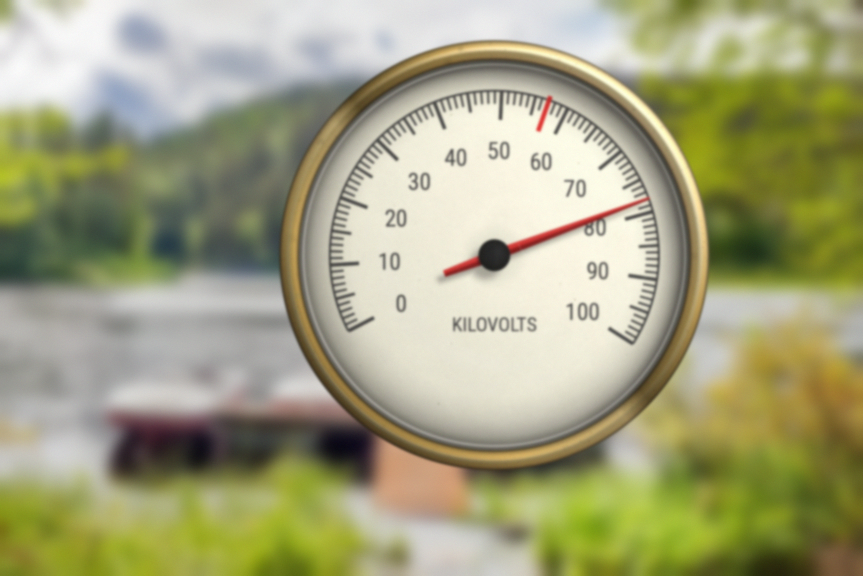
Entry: 78 kV
